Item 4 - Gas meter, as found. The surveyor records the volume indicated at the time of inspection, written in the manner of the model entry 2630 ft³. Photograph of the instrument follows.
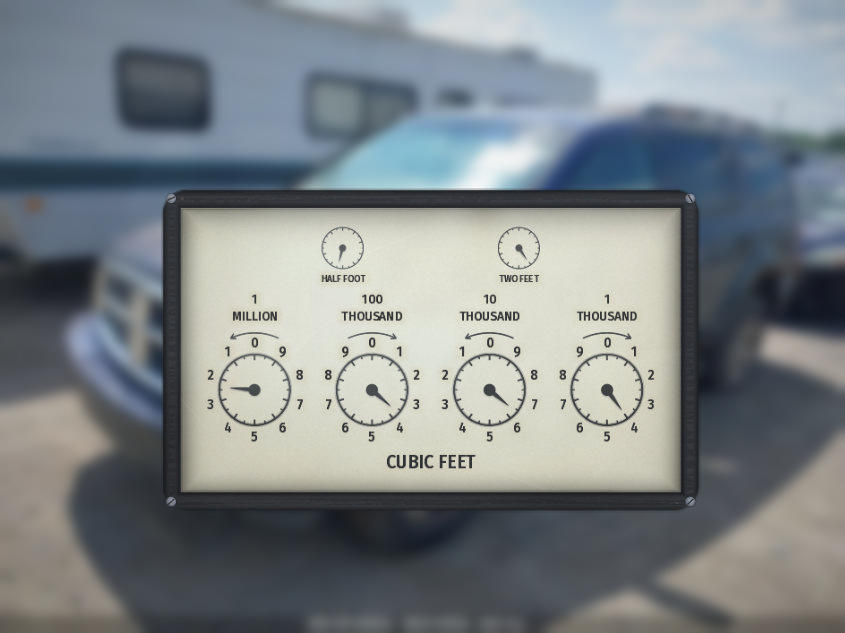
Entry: 236400 ft³
